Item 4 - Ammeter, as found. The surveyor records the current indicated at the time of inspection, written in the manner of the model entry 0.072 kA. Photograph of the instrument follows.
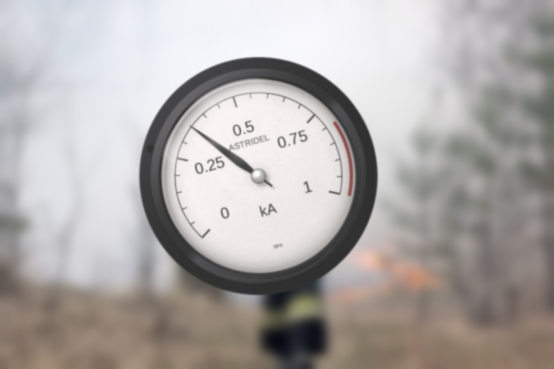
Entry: 0.35 kA
